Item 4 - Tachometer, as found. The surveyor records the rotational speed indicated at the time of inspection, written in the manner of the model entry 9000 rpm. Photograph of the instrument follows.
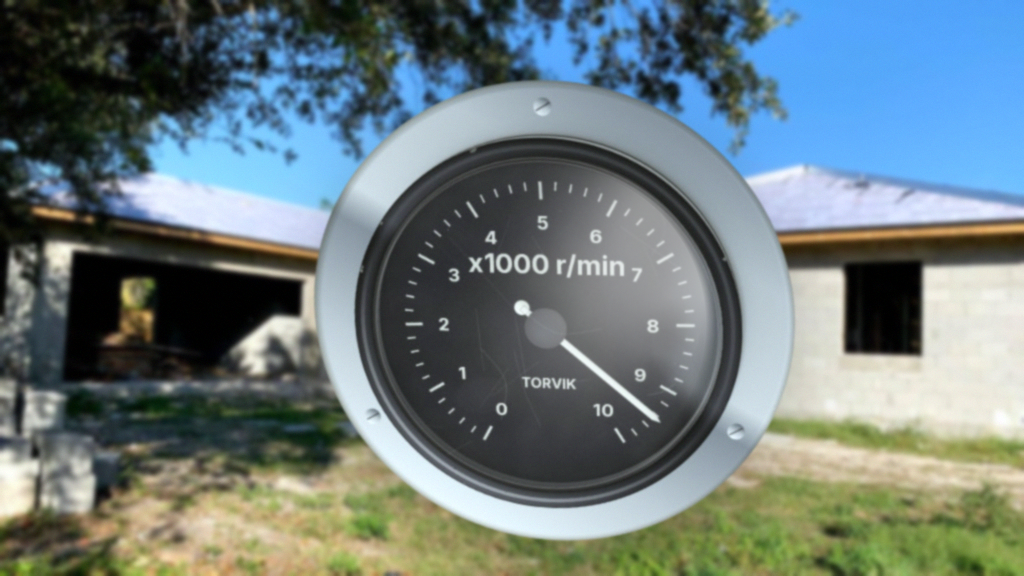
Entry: 9400 rpm
